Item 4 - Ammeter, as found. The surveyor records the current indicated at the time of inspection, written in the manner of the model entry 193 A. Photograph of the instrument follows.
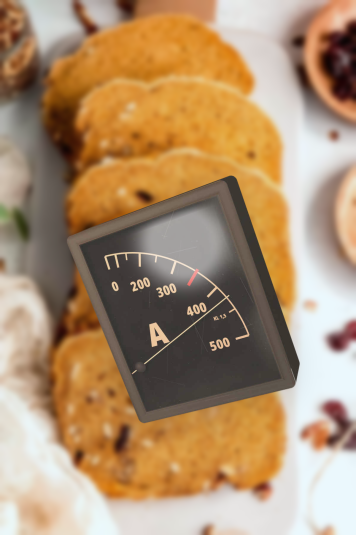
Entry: 425 A
